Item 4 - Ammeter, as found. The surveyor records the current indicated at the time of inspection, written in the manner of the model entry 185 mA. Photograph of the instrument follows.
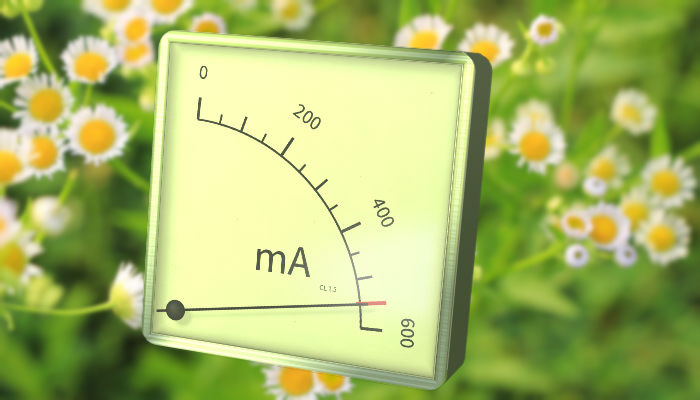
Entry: 550 mA
